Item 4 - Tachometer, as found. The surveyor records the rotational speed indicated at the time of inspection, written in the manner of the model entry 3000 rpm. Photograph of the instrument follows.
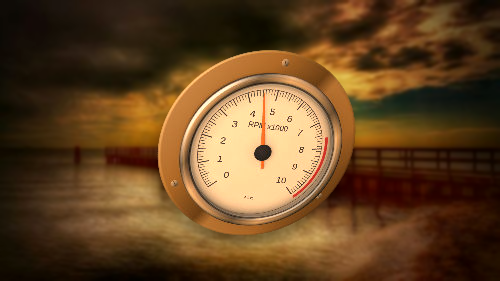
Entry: 4500 rpm
